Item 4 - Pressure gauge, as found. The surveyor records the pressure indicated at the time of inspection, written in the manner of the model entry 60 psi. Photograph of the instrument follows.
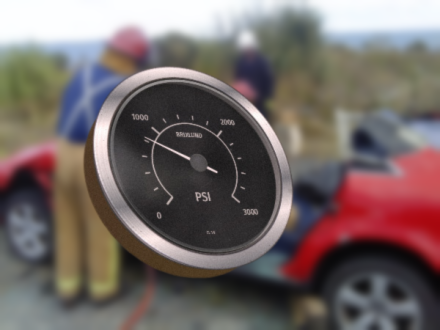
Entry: 800 psi
